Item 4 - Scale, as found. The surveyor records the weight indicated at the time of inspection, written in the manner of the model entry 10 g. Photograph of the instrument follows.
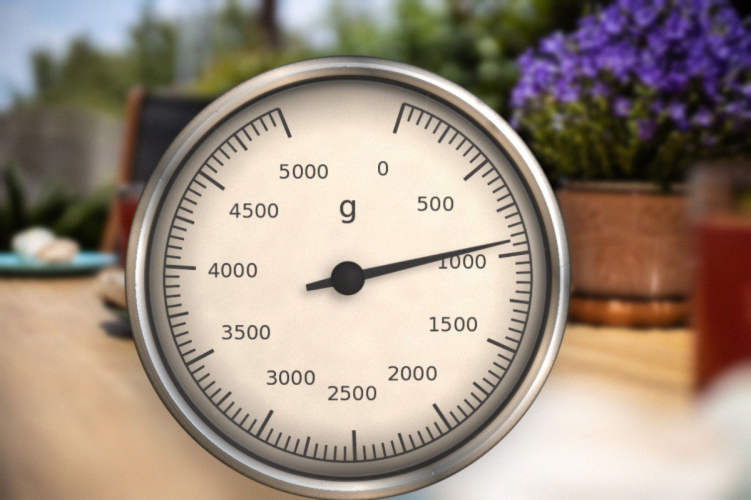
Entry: 925 g
